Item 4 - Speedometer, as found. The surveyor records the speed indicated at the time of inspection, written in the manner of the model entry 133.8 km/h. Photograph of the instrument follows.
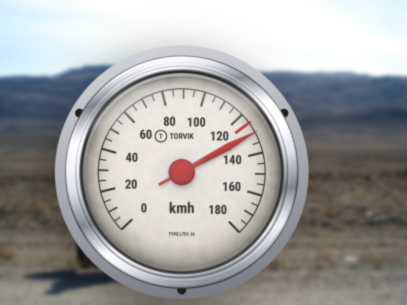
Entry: 130 km/h
